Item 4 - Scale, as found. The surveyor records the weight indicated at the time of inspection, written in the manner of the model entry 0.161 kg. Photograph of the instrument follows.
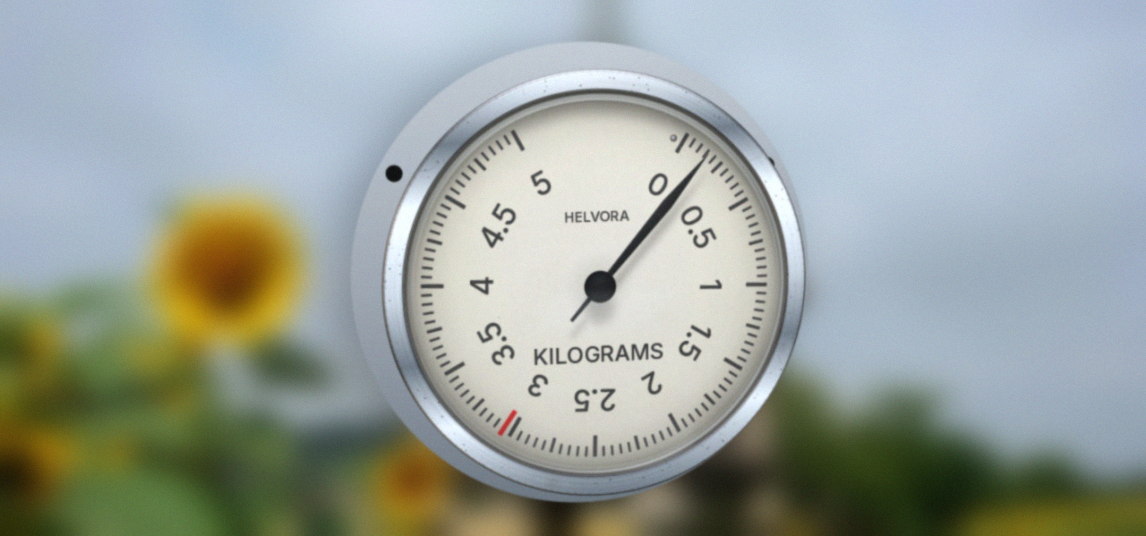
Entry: 0.15 kg
